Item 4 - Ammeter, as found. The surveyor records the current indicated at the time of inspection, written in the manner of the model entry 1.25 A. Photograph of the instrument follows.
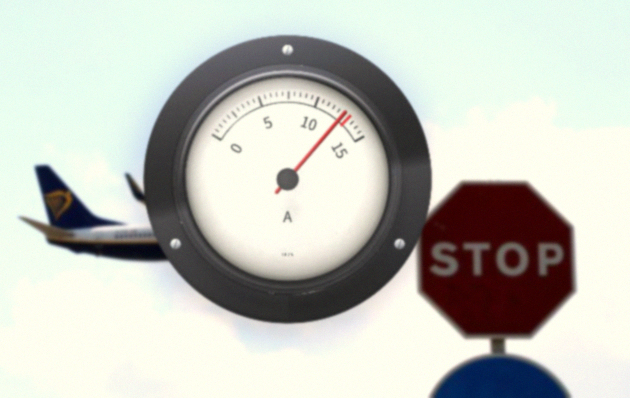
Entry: 12.5 A
